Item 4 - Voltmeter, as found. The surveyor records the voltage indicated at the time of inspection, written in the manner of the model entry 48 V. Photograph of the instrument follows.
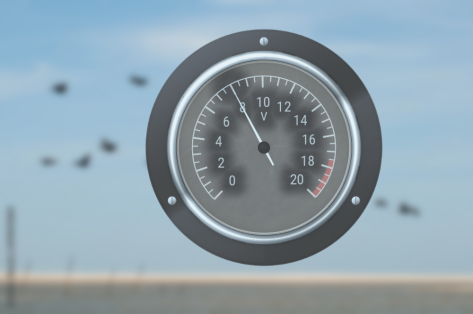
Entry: 8 V
